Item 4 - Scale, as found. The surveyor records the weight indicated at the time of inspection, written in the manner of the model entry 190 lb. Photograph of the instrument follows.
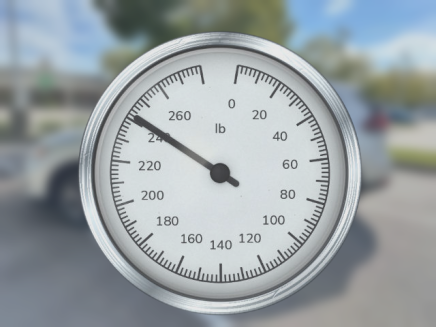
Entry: 242 lb
